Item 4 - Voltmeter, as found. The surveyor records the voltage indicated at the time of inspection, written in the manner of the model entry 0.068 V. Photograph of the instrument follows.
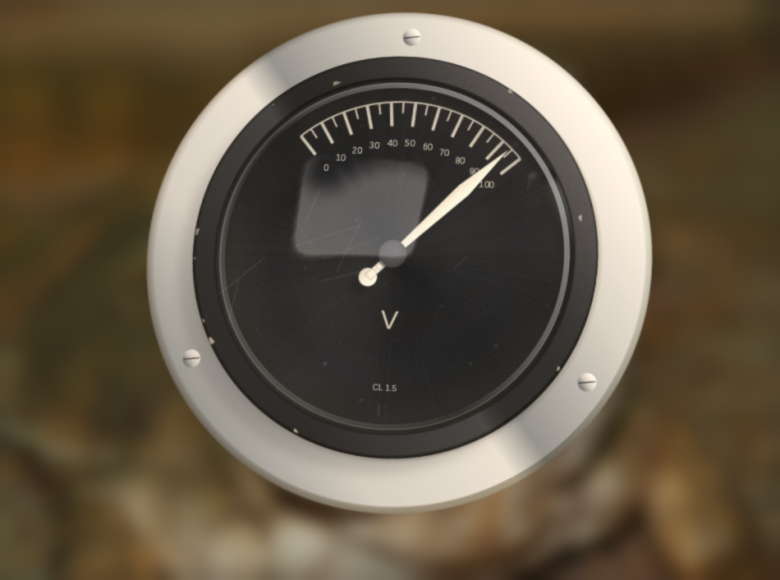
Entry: 95 V
